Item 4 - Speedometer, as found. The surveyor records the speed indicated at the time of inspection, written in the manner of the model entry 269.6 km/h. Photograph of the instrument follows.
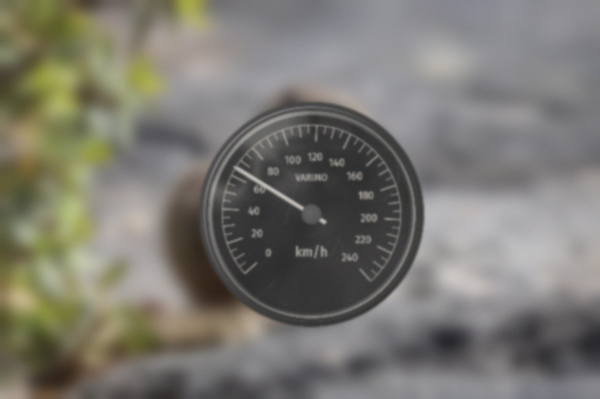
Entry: 65 km/h
